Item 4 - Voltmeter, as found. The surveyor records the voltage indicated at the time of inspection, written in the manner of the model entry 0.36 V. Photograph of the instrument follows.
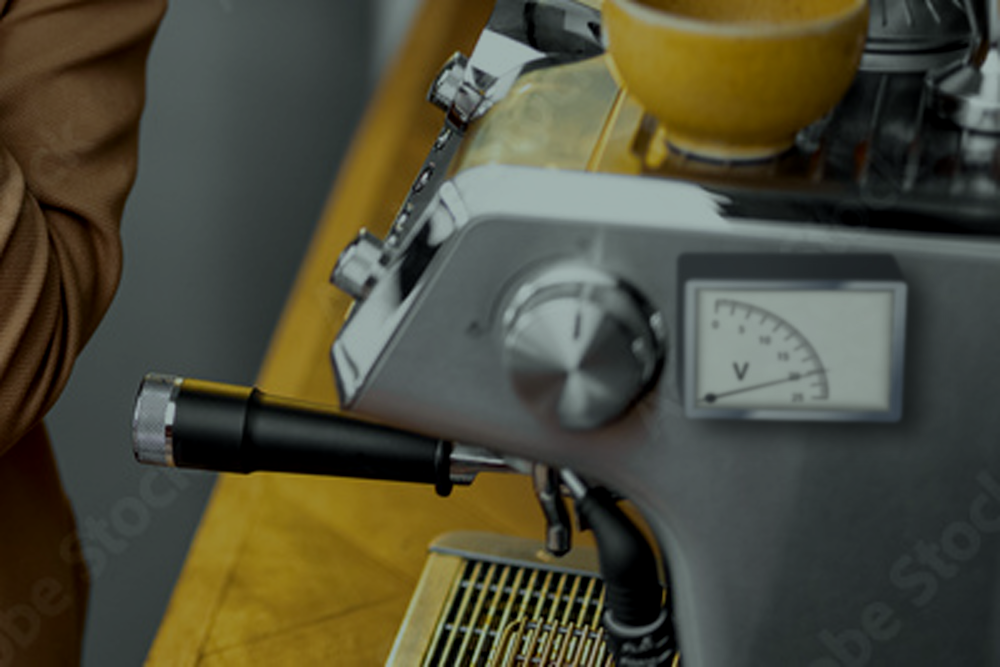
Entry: 20 V
